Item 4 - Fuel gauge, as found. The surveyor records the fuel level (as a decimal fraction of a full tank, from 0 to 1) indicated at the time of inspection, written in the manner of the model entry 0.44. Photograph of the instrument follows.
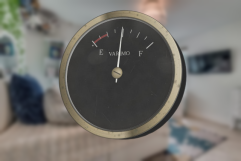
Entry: 0.5
